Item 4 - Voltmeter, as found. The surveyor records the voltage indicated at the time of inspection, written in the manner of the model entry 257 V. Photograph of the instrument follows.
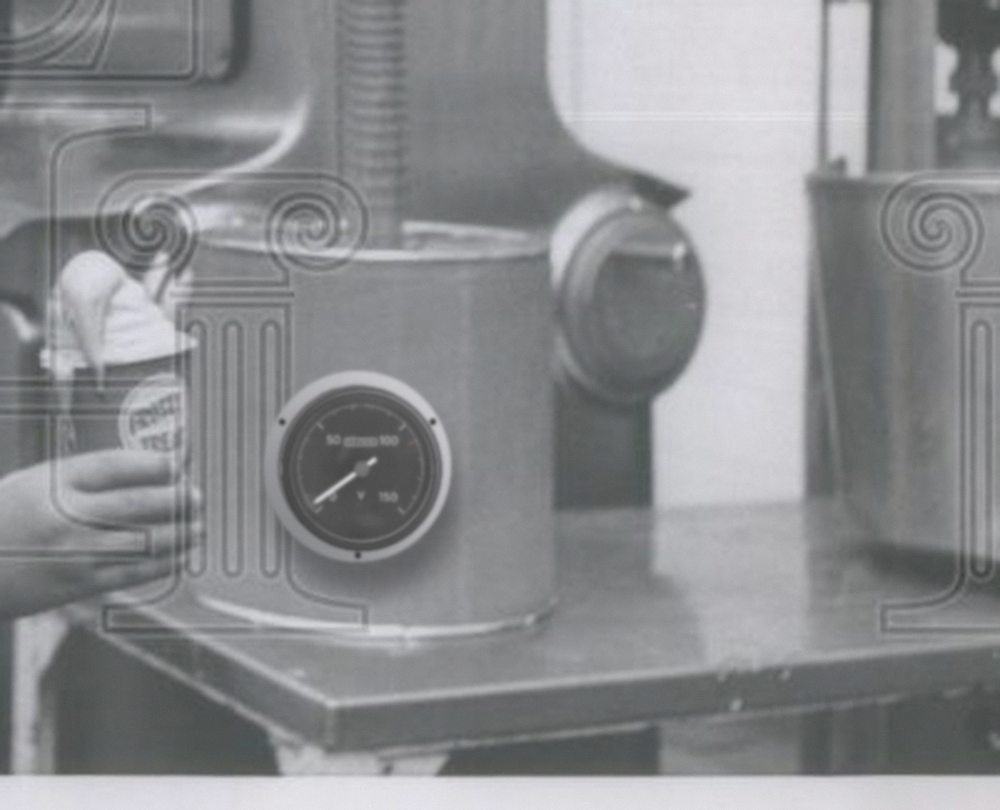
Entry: 5 V
